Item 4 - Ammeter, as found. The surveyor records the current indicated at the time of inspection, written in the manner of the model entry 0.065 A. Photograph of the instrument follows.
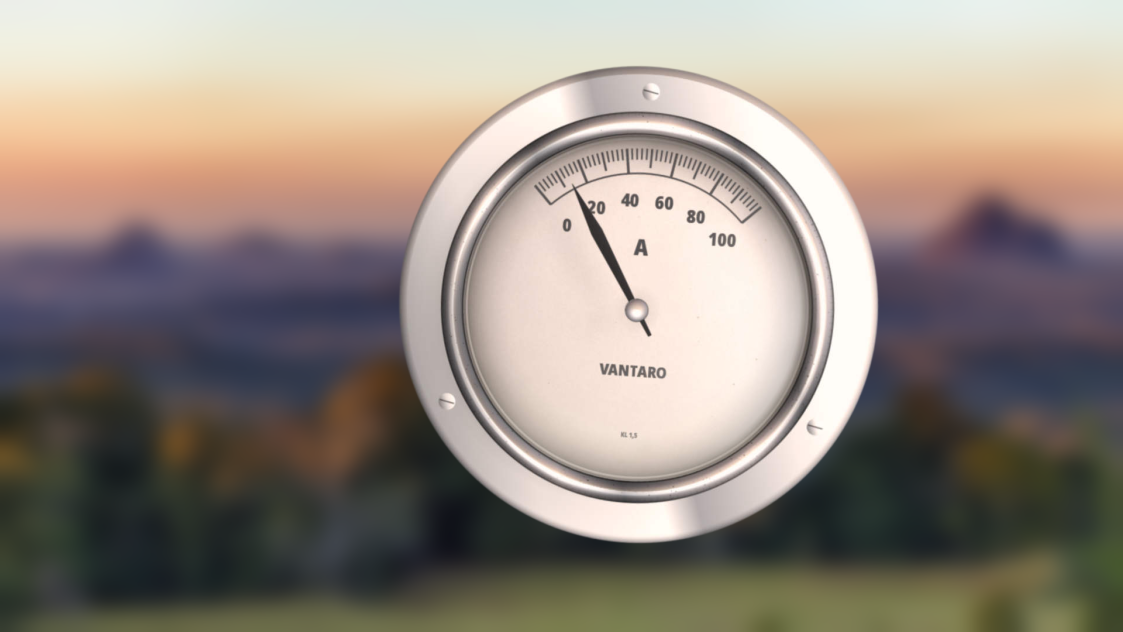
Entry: 14 A
